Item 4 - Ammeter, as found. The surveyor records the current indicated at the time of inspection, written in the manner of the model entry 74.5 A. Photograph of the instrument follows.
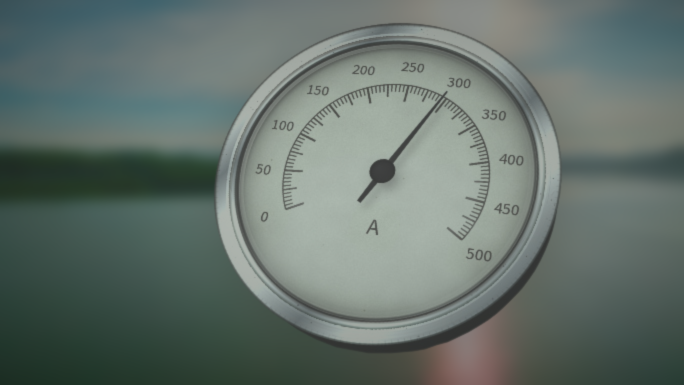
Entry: 300 A
